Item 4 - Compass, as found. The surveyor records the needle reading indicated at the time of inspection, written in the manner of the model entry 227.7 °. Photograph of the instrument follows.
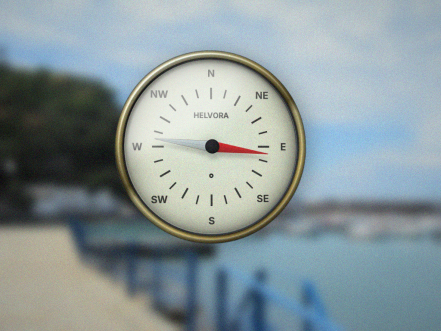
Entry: 97.5 °
